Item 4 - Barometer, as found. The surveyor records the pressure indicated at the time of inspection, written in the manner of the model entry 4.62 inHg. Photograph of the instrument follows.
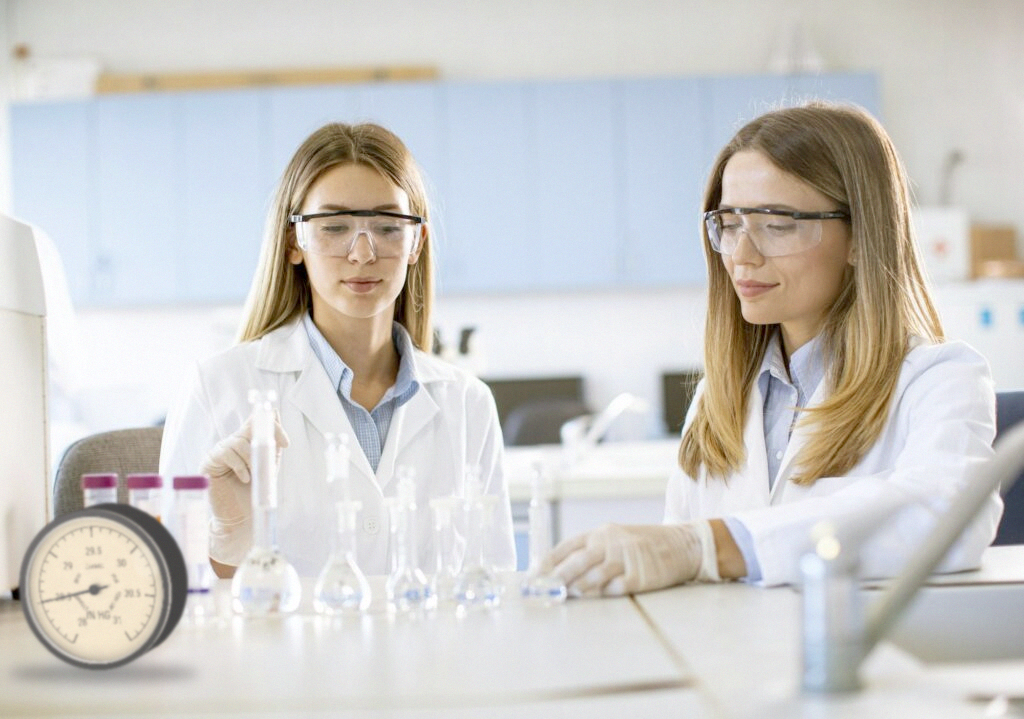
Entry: 28.5 inHg
